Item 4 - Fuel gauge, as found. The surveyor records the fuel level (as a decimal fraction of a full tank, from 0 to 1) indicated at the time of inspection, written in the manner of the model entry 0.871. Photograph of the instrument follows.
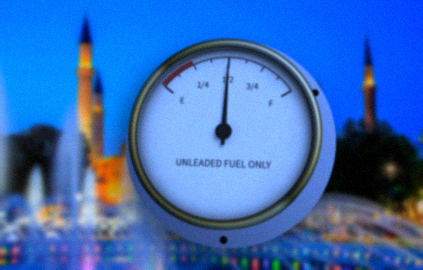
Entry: 0.5
